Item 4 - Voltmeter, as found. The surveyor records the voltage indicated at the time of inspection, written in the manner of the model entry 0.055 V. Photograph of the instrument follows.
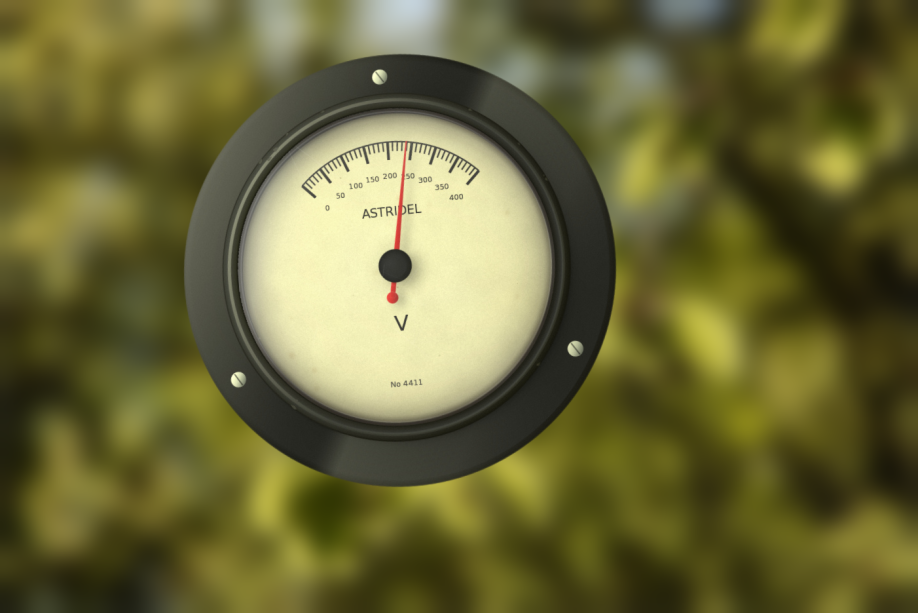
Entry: 240 V
